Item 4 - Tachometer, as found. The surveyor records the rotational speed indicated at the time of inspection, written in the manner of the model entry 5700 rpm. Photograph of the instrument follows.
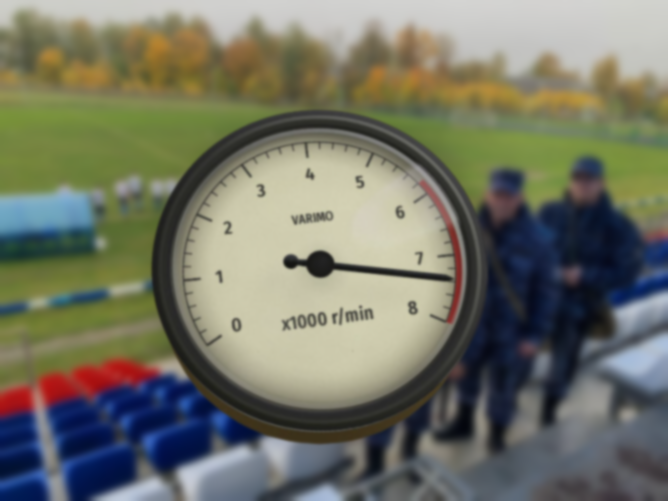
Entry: 7400 rpm
